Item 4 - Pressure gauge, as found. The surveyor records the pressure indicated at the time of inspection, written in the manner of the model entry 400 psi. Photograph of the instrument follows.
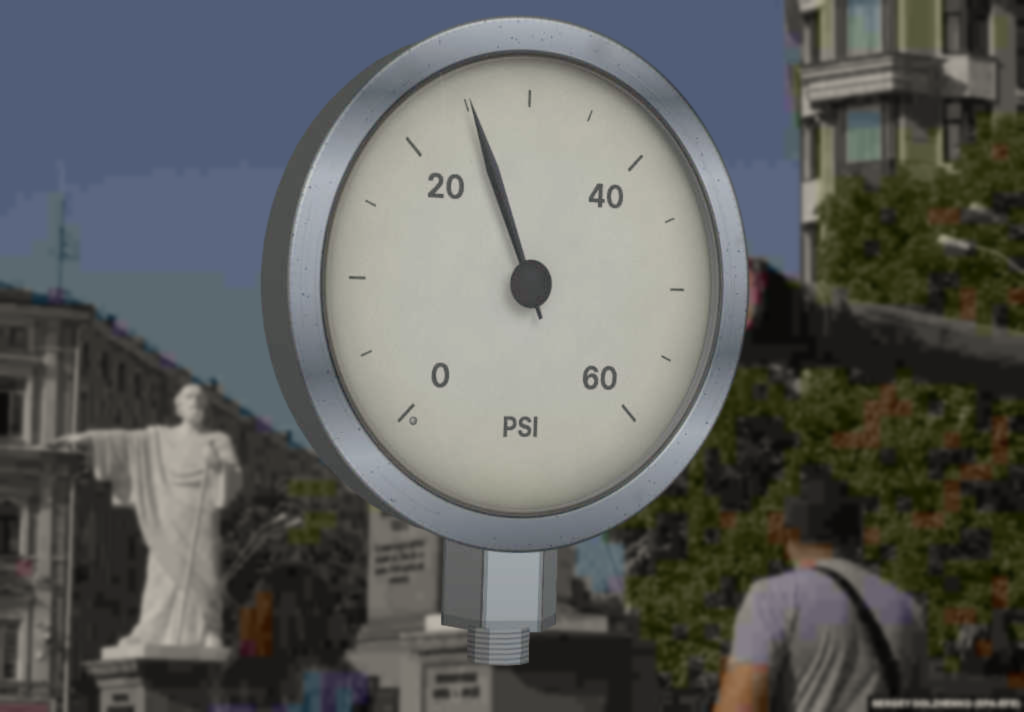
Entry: 25 psi
